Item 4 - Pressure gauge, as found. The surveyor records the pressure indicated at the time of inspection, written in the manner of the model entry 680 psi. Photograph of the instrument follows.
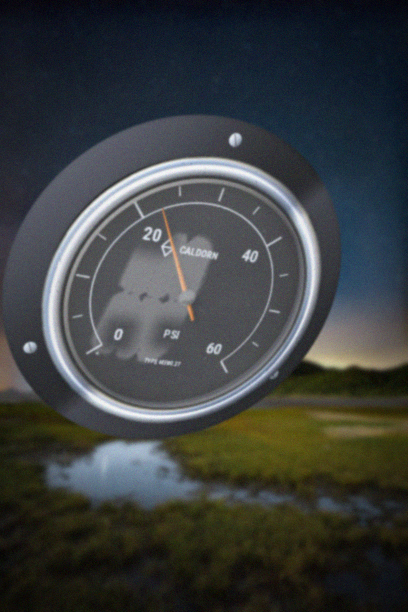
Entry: 22.5 psi
